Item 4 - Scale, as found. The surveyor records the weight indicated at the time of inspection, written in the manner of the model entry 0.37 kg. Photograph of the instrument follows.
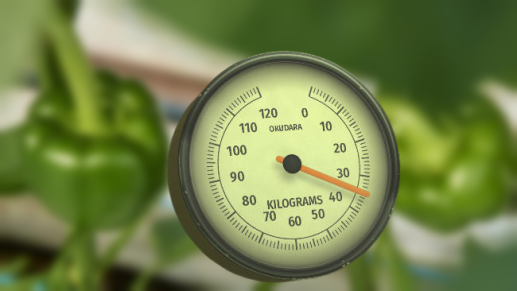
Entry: 35 kg
